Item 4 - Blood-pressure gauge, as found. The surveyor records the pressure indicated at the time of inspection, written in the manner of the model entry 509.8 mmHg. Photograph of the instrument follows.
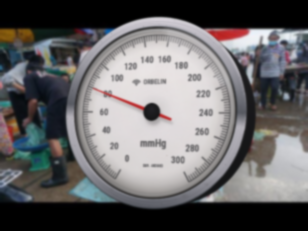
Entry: 80 mmHg
